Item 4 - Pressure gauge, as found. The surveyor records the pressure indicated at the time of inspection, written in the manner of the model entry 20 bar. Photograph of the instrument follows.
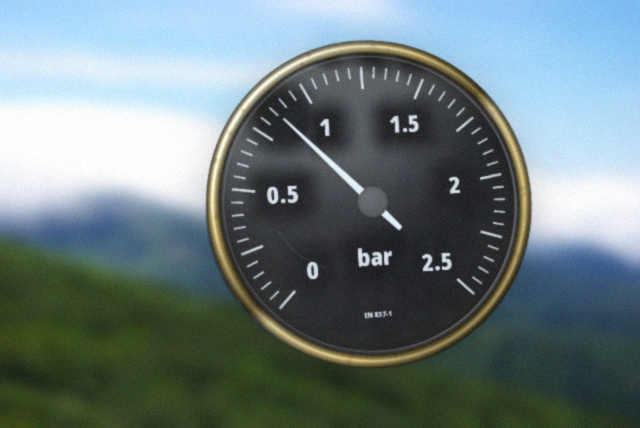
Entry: 0.85 bar
